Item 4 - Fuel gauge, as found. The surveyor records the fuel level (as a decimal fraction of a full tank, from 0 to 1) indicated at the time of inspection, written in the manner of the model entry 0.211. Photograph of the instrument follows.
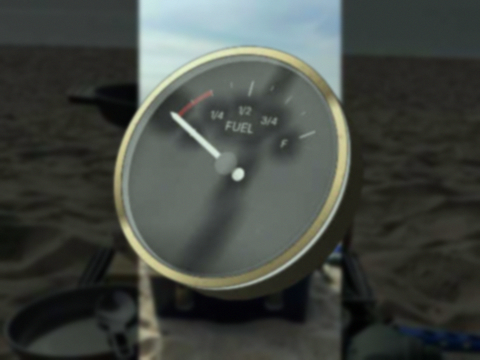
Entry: 0
